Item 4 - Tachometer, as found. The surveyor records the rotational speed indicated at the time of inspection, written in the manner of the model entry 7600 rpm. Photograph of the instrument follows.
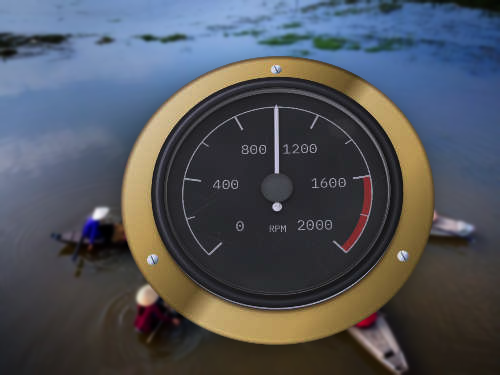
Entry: 1000 rpm
